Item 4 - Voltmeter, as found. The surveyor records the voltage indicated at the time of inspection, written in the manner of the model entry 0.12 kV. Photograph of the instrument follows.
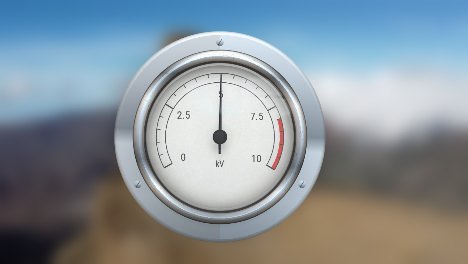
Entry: 5 kV
